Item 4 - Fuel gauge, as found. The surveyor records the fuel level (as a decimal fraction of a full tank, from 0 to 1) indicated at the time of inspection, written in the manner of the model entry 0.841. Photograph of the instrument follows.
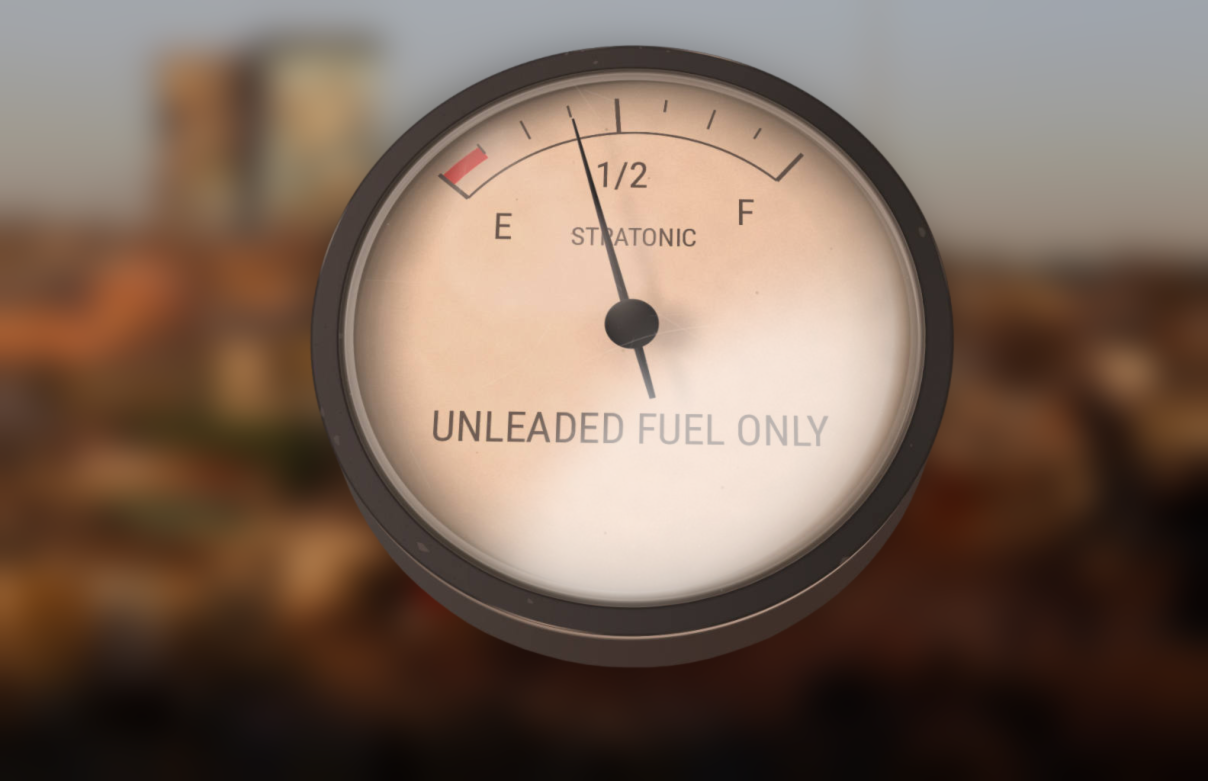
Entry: 0.375
